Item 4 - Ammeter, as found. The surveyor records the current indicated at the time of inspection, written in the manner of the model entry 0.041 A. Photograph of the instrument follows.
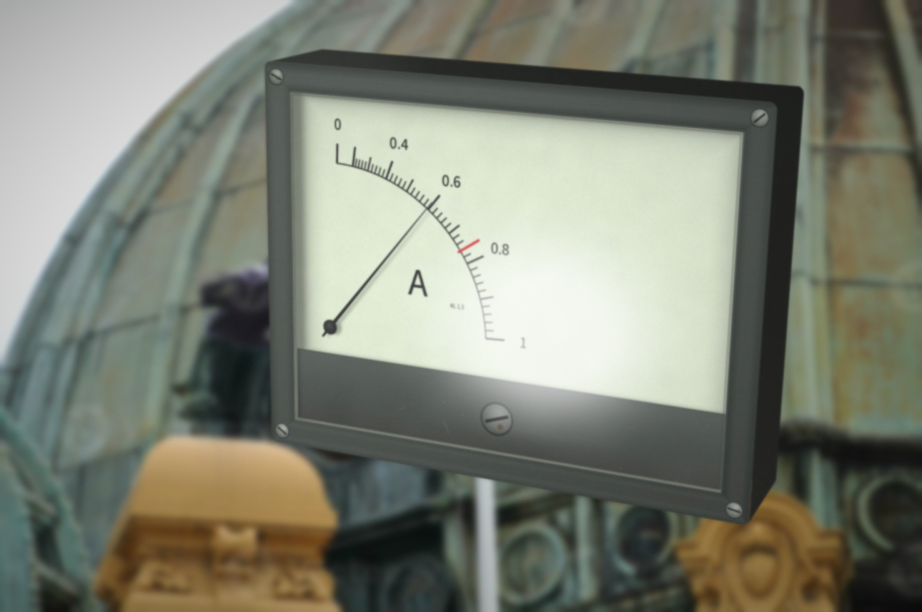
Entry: 0.6 A
